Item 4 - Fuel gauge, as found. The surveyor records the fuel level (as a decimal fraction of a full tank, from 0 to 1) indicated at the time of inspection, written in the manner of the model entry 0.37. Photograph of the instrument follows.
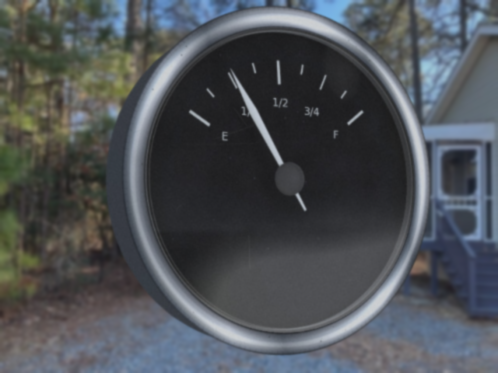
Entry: 0.25
